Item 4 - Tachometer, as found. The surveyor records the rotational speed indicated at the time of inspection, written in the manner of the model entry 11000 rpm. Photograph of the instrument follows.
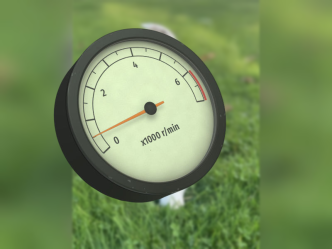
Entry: 500 rpm
